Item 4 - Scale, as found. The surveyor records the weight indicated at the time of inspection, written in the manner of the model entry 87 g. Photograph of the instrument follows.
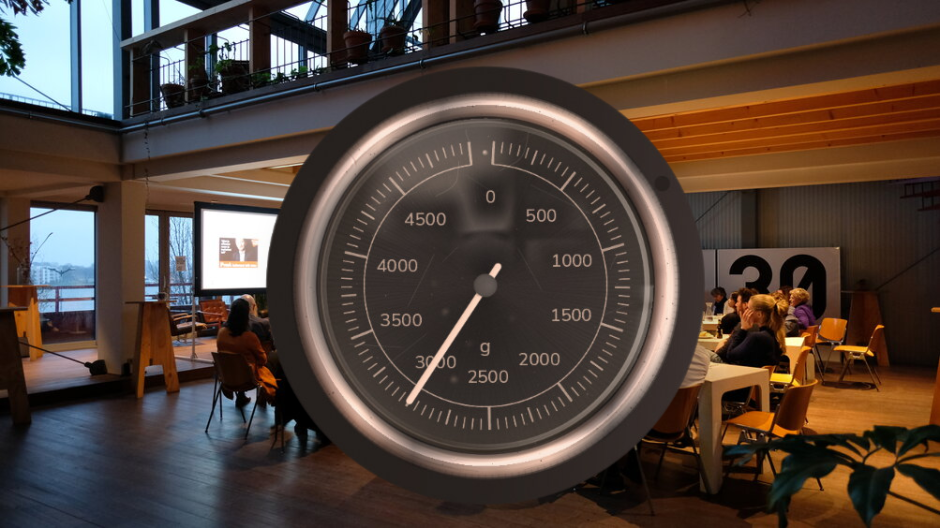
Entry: 3000 g
